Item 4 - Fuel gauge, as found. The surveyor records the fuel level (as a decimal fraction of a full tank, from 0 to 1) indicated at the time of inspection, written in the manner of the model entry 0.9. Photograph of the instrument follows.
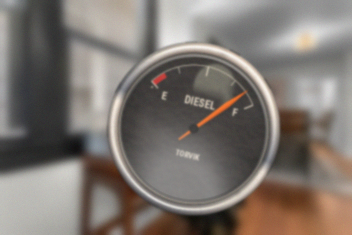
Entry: 0.875
